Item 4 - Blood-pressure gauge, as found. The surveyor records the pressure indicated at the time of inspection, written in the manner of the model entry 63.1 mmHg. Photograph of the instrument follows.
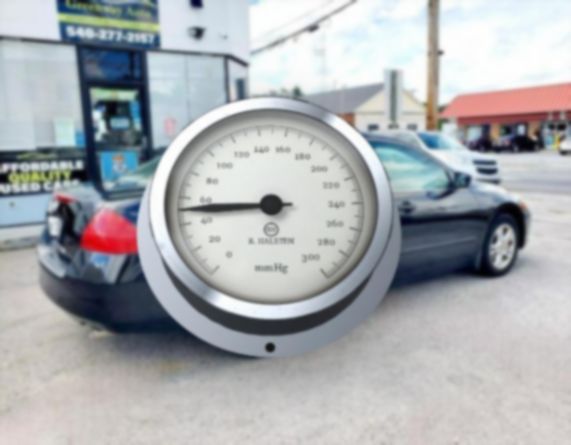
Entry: 50 mmHg
